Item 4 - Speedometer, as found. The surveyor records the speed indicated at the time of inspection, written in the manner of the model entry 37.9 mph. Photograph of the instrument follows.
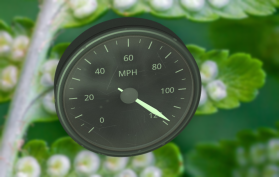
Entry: 117.5 mph
